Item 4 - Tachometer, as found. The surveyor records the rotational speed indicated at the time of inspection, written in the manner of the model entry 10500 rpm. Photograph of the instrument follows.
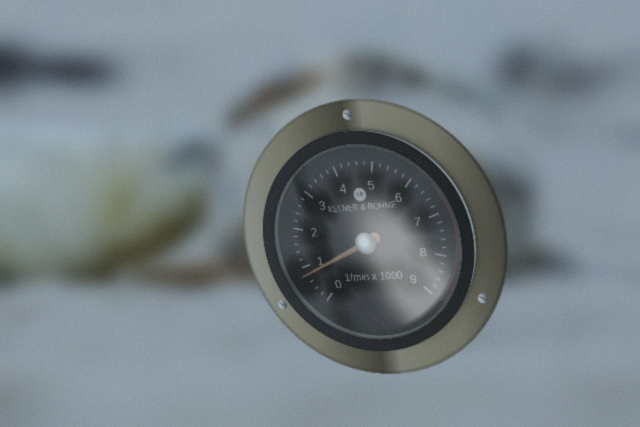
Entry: 800 rpm
